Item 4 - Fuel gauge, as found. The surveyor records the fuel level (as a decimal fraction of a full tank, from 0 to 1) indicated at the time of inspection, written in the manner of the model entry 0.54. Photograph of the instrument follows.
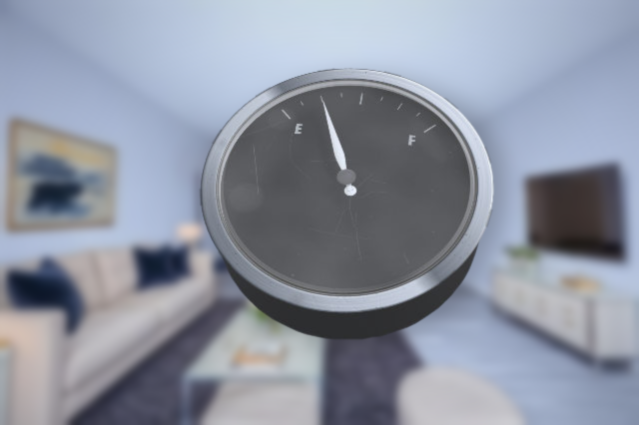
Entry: 0.25
